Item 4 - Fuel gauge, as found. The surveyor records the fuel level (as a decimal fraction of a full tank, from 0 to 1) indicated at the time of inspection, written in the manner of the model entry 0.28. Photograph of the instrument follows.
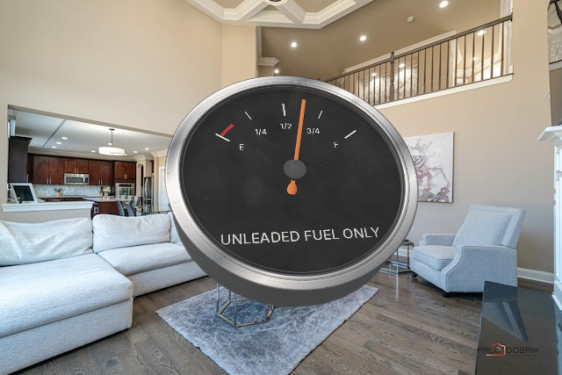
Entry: 0.625
